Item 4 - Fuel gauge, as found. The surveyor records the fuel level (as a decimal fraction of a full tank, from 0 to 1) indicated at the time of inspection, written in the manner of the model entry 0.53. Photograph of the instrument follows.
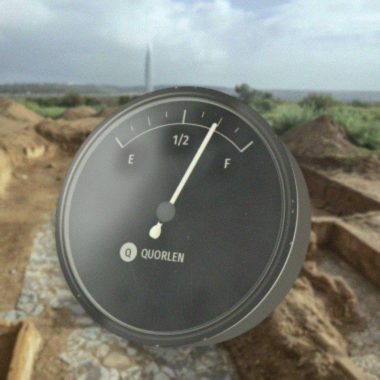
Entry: 0.75
